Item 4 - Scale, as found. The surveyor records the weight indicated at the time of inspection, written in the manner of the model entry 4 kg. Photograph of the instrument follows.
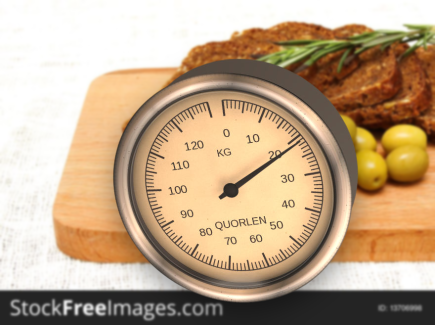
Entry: 21 kg
